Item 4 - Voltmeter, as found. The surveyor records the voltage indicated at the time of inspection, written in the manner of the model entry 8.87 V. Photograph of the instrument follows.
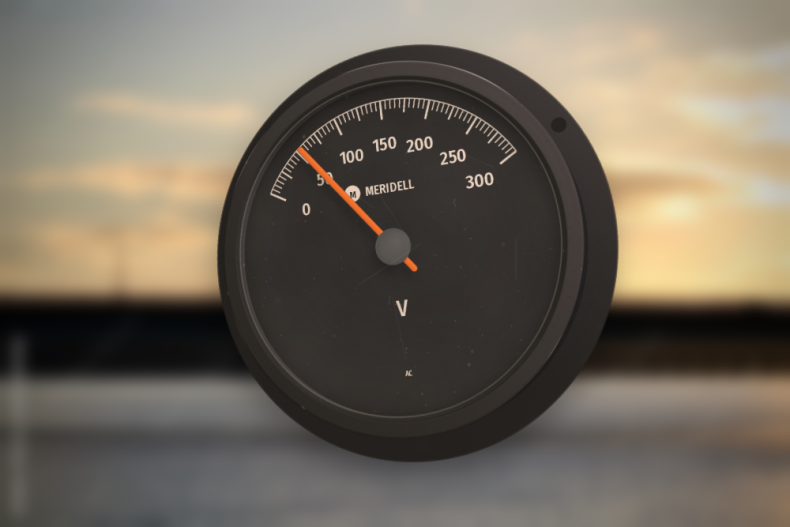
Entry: 55 V
